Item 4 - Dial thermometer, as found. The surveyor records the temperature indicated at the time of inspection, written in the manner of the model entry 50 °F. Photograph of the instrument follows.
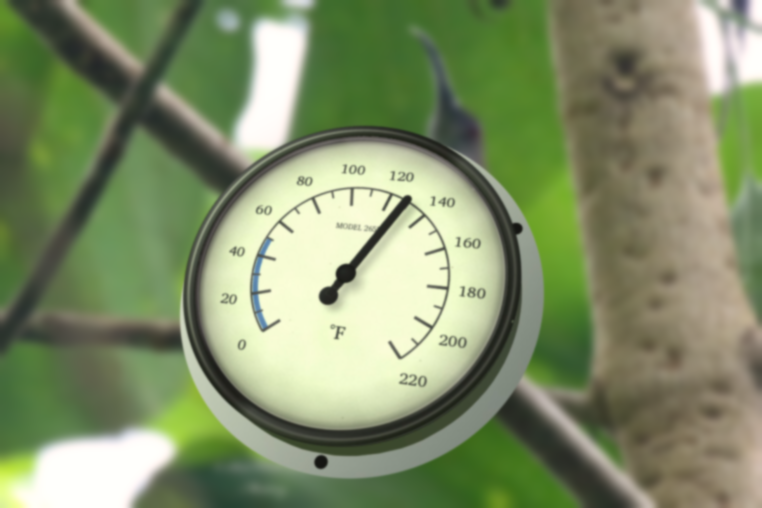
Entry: 130 °F
